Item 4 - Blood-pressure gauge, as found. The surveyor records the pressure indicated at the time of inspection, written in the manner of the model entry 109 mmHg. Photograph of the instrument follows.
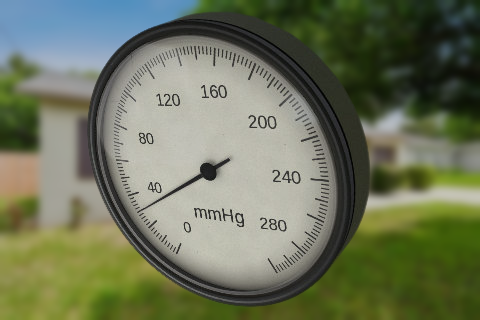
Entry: 30 mmHg
